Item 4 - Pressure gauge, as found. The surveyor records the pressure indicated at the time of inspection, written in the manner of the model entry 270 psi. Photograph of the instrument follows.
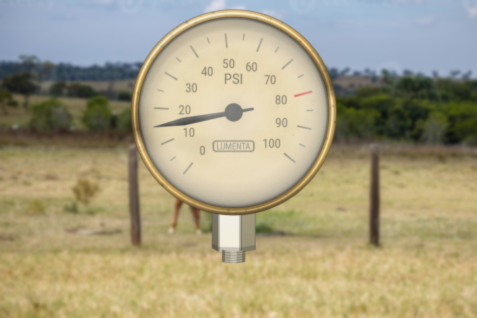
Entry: 15 psi
